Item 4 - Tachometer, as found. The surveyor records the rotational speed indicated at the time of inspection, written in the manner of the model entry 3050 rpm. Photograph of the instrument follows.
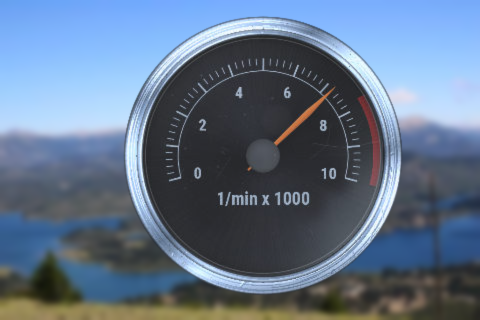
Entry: 7200 rpm
